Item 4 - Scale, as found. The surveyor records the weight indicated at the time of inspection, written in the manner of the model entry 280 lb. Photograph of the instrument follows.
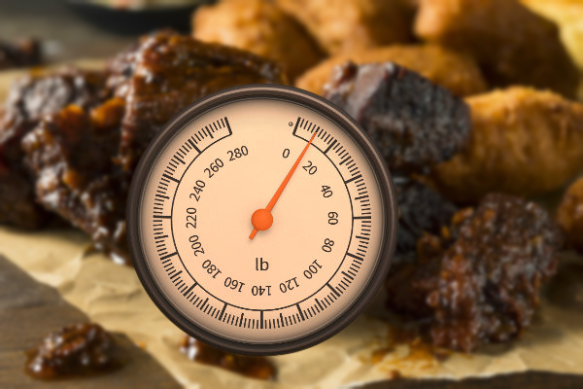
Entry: 10 lb
